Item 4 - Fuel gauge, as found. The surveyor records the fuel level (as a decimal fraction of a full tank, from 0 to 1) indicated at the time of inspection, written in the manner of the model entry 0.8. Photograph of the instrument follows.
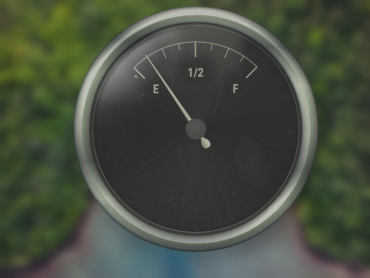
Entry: 0.125
